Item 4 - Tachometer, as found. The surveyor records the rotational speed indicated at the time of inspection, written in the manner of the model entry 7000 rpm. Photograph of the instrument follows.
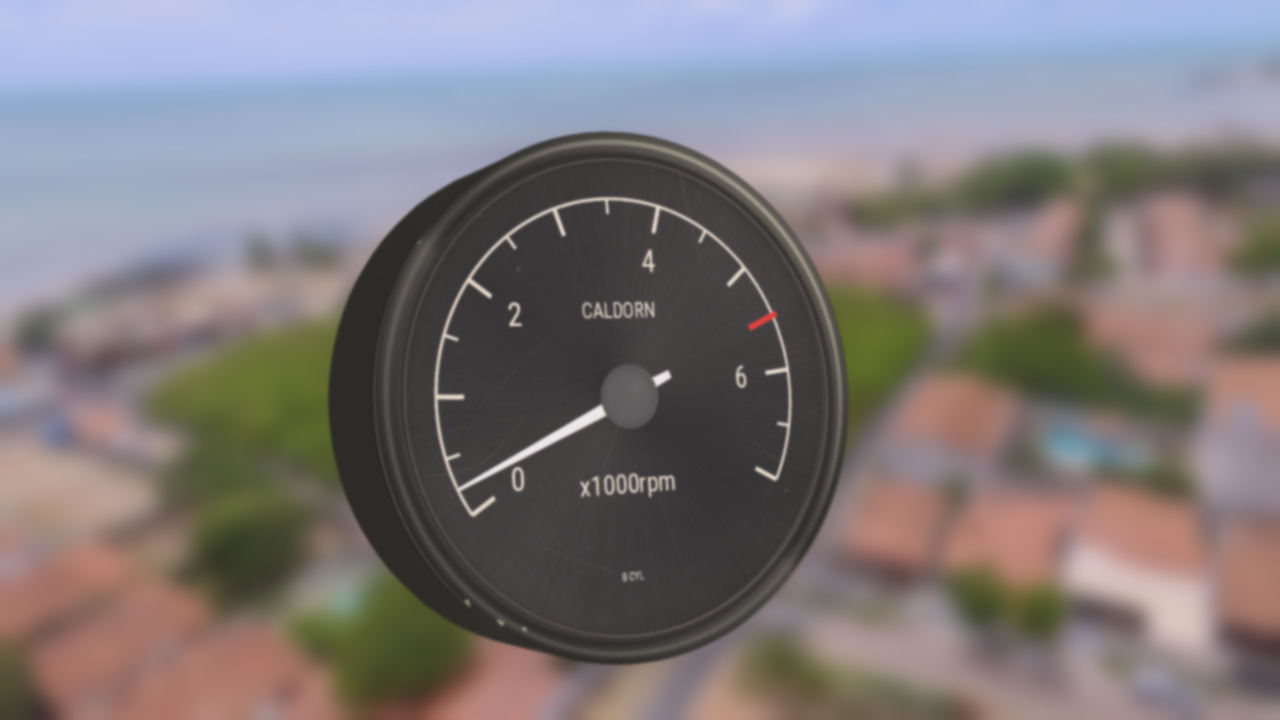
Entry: 250 rpm
